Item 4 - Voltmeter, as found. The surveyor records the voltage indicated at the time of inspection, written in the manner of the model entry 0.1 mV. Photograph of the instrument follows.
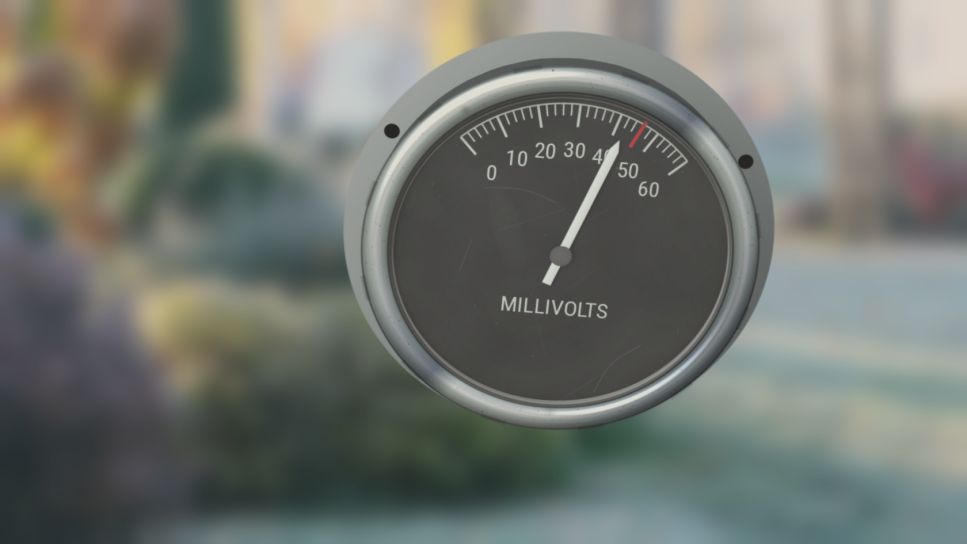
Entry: 42 mV
